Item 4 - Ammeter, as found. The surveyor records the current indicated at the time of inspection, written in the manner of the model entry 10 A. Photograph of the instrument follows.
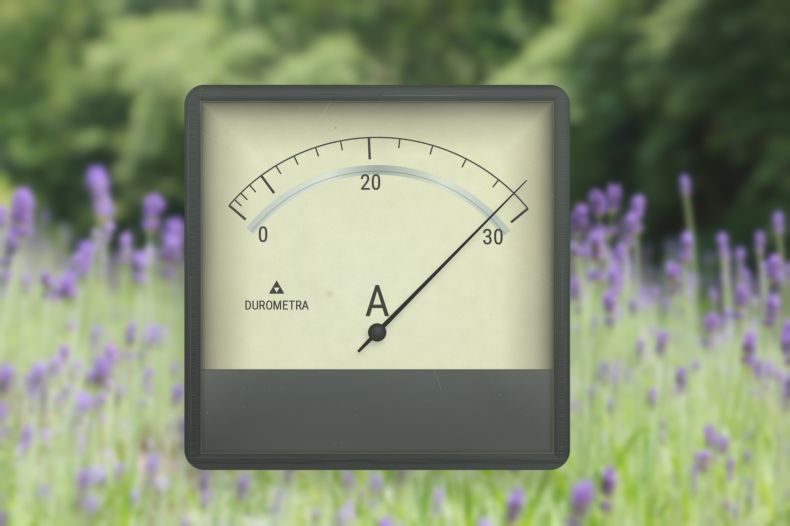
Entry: 29 A
